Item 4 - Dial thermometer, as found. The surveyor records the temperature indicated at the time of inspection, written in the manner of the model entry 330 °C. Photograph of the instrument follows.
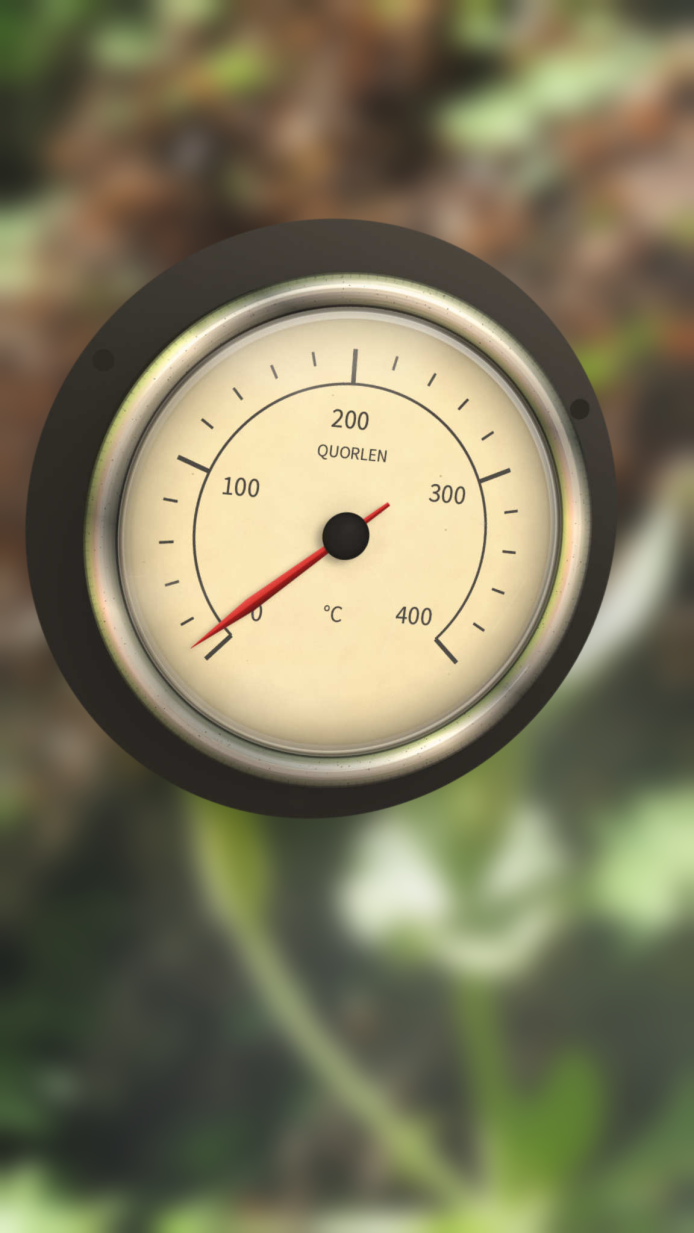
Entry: 10 °C
